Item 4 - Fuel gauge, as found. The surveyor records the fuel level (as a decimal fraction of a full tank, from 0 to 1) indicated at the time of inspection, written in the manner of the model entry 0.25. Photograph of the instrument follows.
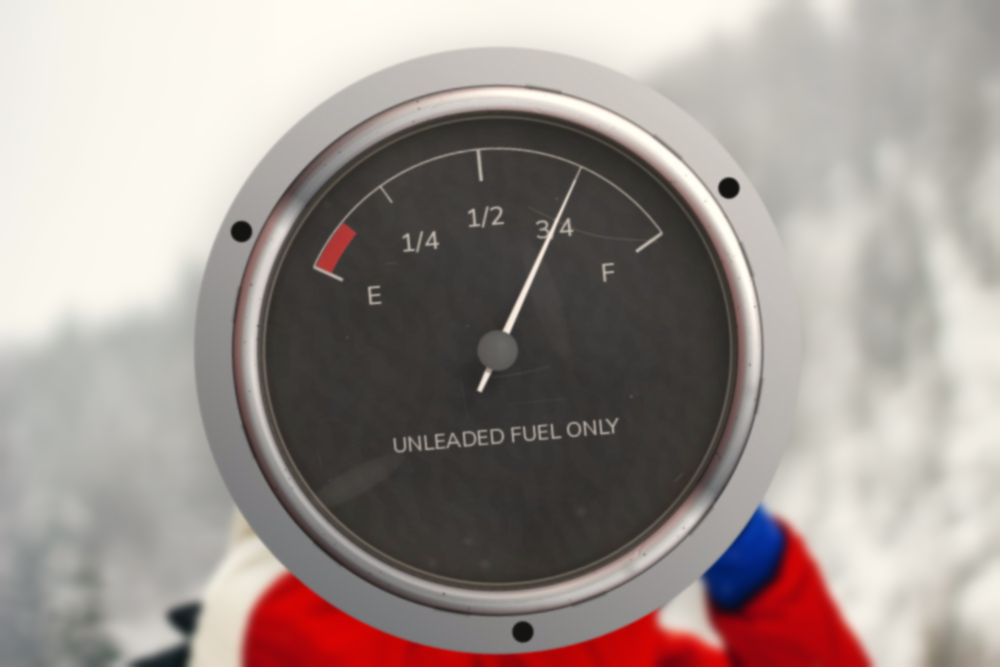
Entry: 0.75
